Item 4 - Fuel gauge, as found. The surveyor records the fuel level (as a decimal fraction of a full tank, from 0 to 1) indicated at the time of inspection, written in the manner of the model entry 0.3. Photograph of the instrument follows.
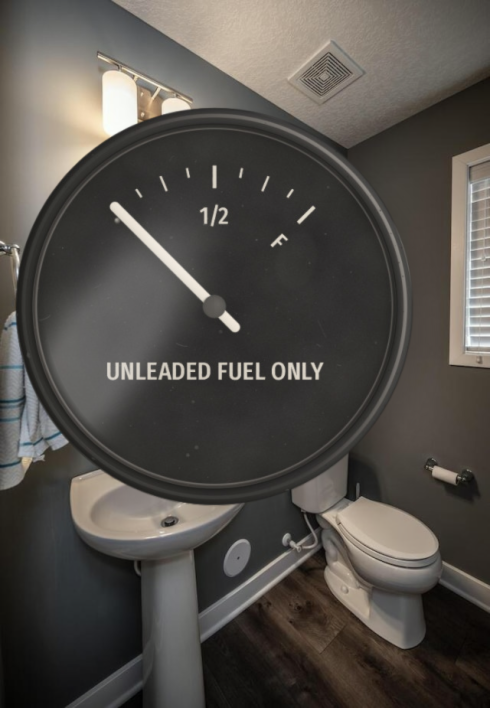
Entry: 0
